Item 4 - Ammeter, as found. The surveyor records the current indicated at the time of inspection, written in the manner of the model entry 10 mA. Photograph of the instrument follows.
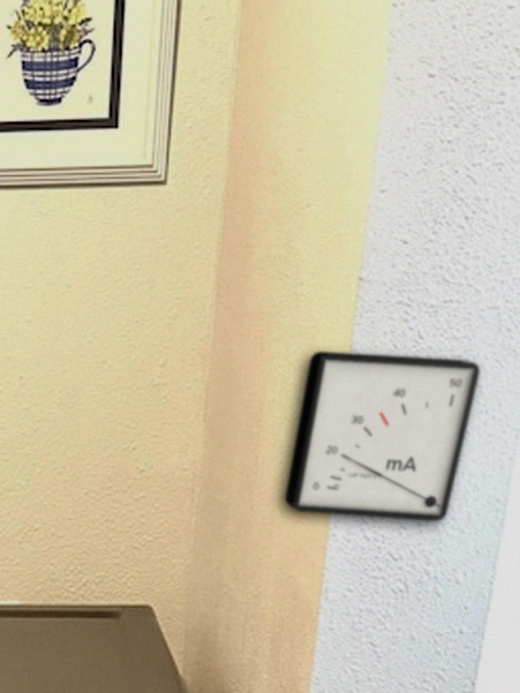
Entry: 20 mA
